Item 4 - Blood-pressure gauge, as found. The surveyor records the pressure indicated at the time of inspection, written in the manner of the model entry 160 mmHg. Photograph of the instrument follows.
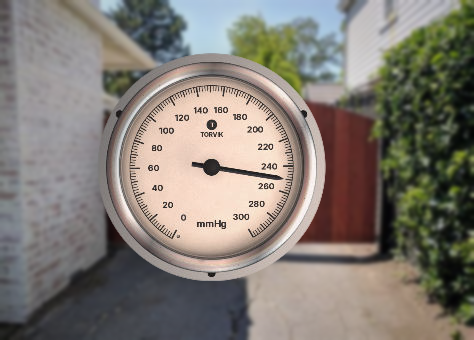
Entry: 250 mmHg
